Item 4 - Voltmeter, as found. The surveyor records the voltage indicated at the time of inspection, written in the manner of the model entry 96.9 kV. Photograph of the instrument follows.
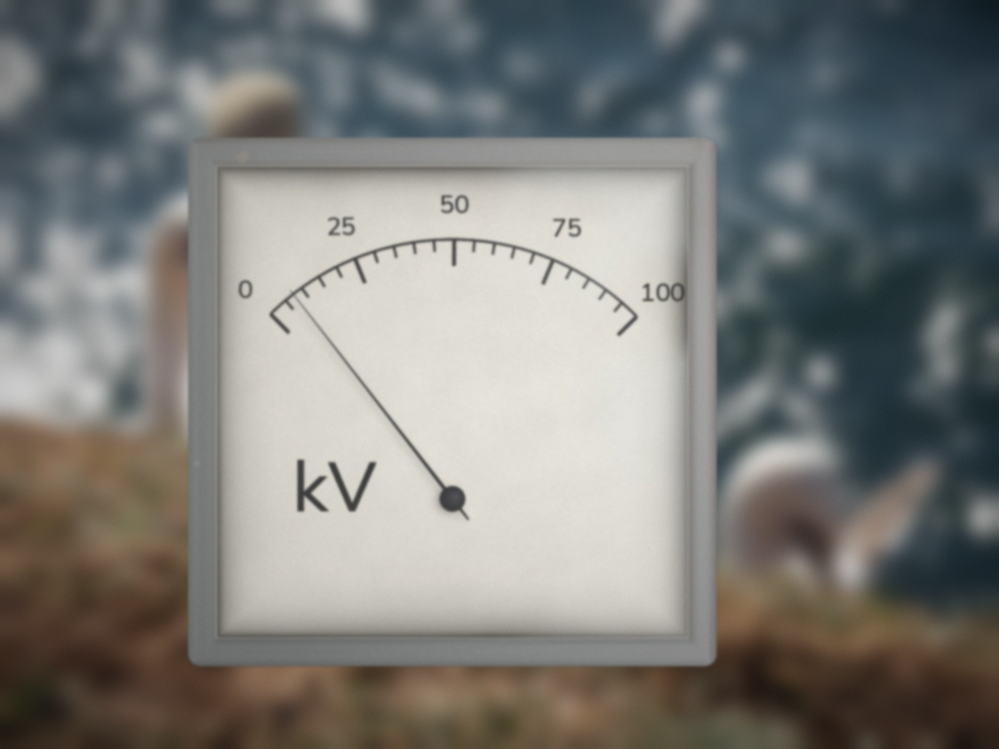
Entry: 7.5 kV
